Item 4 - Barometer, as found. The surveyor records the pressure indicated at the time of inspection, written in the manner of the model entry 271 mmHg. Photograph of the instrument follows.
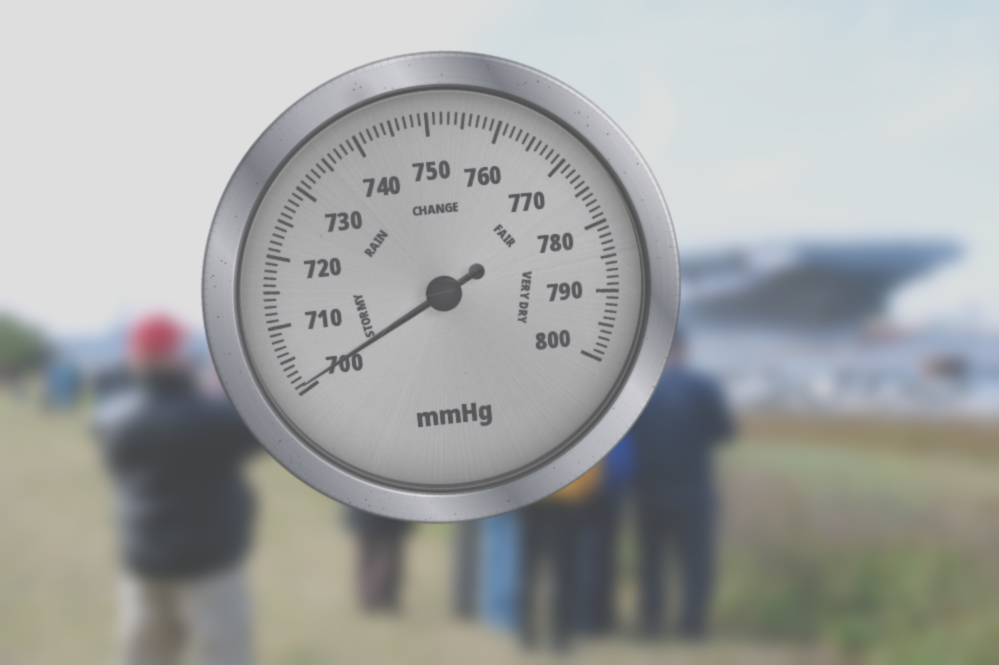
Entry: 701 mmHg
